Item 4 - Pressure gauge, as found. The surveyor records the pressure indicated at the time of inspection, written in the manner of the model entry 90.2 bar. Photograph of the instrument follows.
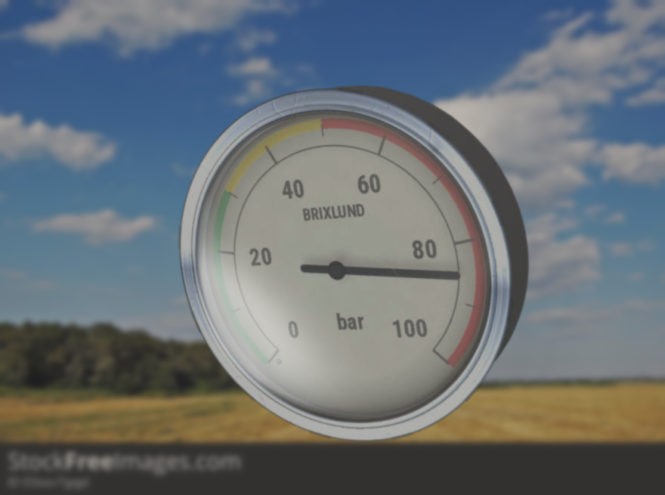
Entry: 85 bar
